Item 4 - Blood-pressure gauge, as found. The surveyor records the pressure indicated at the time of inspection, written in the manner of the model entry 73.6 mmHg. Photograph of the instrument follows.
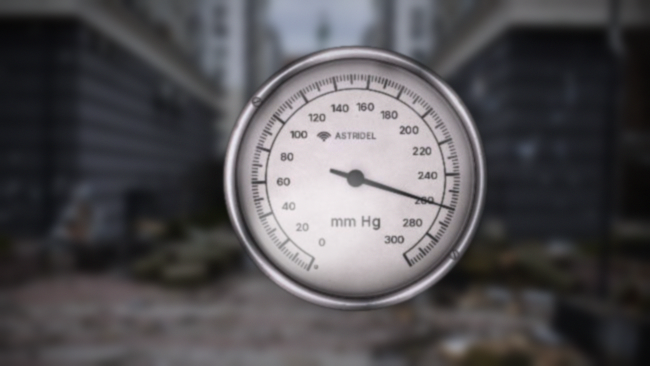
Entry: 260 mmHg
